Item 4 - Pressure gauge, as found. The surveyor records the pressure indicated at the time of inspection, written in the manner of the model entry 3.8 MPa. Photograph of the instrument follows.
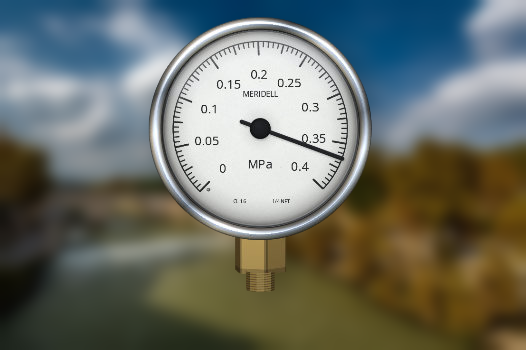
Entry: 0.365 MPa
